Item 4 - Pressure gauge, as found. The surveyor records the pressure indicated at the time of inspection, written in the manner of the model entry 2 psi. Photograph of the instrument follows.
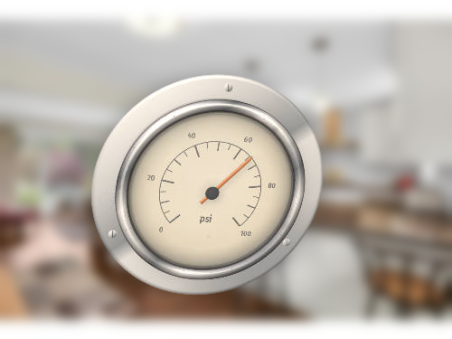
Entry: 65 psi
